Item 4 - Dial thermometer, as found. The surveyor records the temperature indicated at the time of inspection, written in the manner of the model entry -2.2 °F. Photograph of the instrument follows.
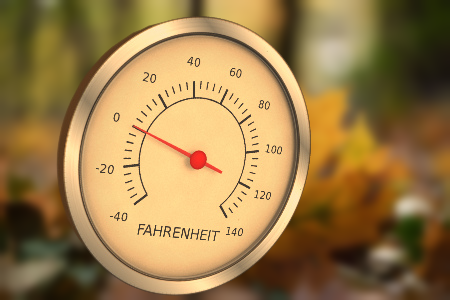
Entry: 0 °F
